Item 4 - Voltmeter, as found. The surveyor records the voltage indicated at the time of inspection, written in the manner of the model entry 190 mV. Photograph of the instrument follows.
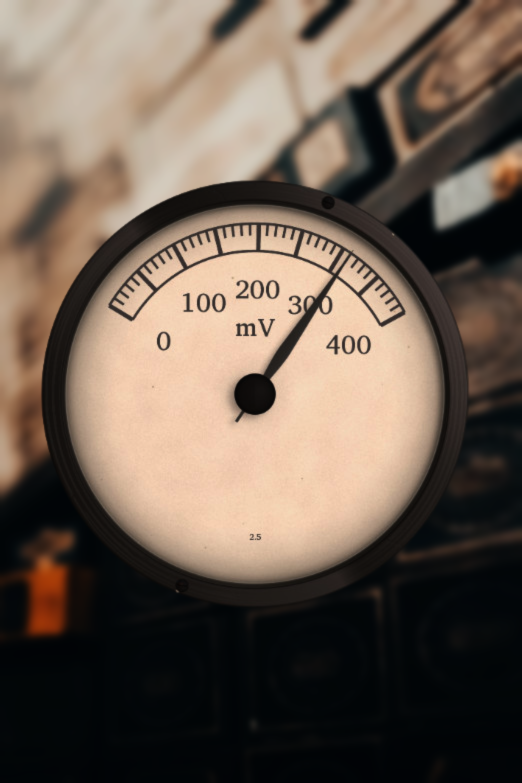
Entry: 310 mV
